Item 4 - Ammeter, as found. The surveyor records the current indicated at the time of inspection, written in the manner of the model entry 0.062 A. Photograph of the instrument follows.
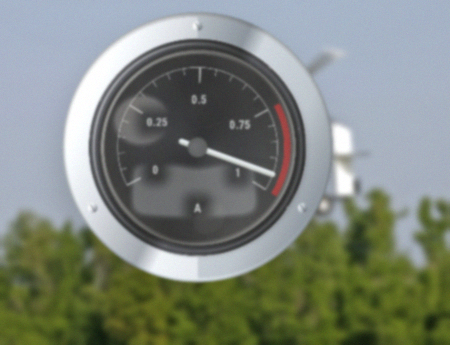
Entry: 0.95 A
